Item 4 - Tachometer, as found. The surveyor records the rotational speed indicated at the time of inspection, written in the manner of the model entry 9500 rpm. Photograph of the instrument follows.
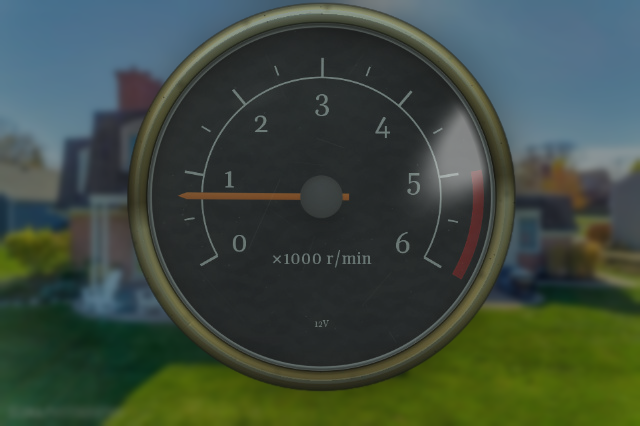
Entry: 750 rpm
